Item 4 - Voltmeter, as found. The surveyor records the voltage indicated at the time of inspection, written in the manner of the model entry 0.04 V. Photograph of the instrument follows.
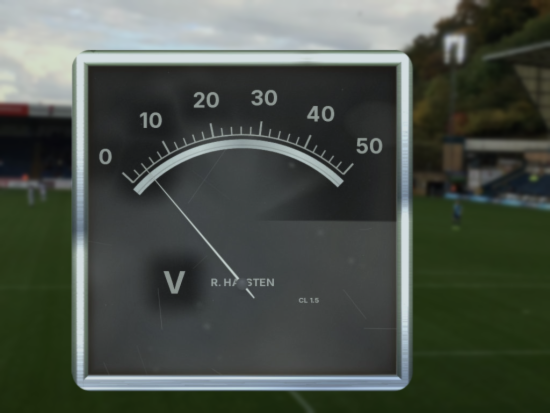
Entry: 4 V
